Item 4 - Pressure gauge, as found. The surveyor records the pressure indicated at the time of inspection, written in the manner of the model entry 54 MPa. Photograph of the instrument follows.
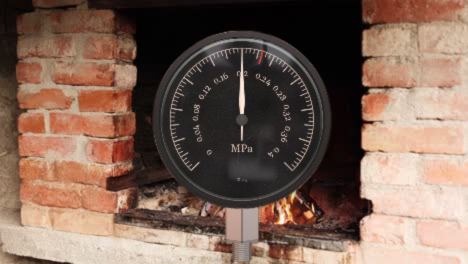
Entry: 0.2 MPa
